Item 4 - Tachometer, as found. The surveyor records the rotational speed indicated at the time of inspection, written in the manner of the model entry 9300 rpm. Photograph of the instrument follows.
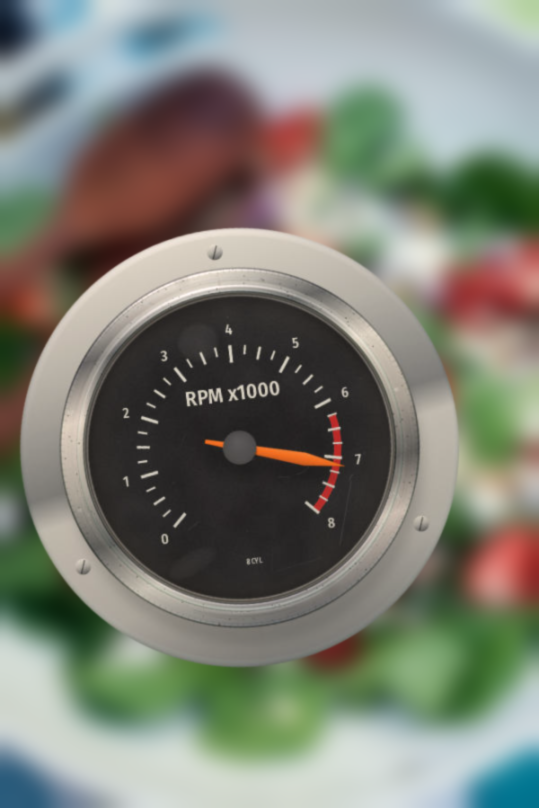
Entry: 7125 rpm
